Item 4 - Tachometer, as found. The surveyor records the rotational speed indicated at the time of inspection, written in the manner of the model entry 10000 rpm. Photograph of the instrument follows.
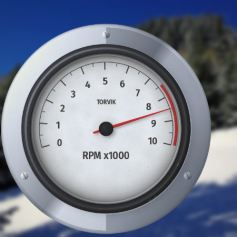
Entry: 8500 rpm
